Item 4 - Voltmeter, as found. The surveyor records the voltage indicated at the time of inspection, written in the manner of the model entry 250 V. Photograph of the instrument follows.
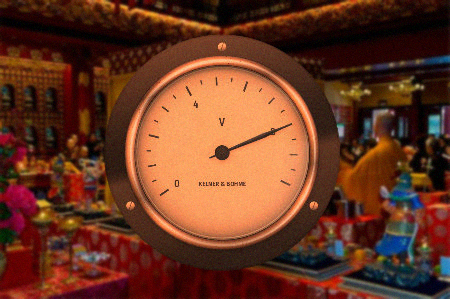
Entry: 8 V
